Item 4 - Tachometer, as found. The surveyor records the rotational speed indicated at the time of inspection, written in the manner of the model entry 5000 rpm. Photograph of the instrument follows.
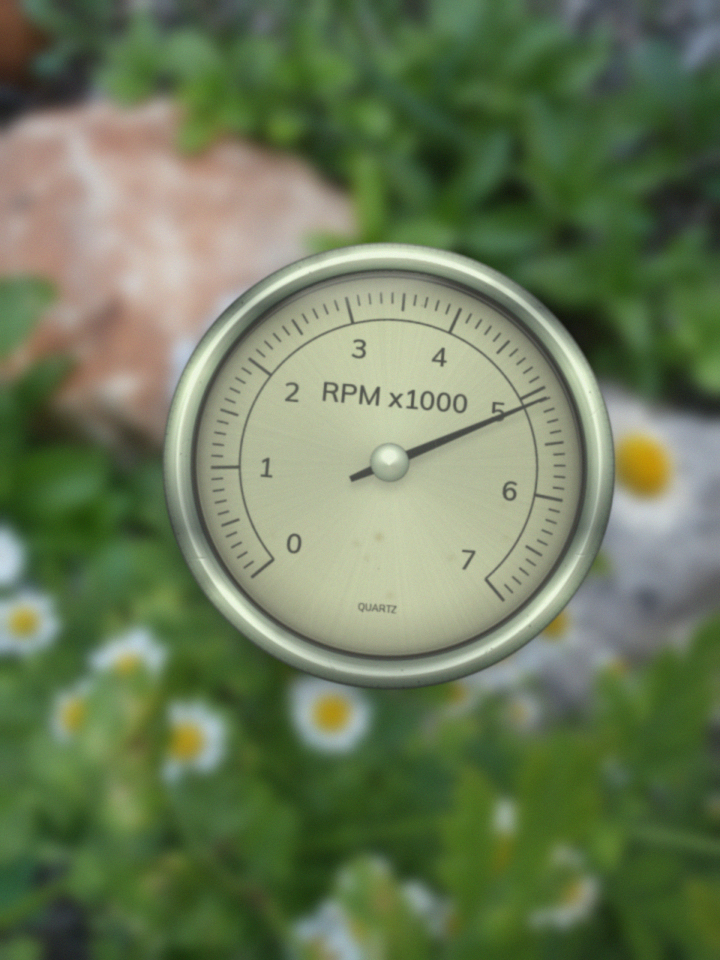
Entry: 5100 rpm
